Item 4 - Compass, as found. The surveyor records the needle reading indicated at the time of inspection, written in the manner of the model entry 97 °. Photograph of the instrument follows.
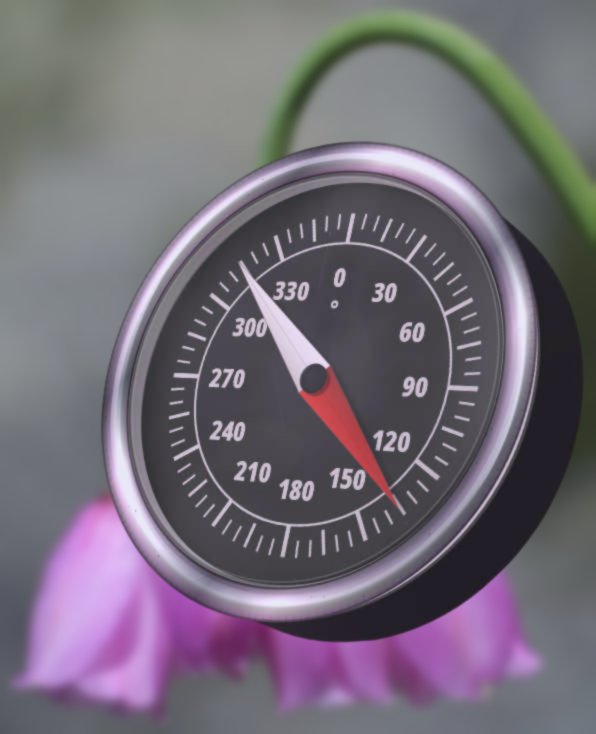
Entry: 135 °
